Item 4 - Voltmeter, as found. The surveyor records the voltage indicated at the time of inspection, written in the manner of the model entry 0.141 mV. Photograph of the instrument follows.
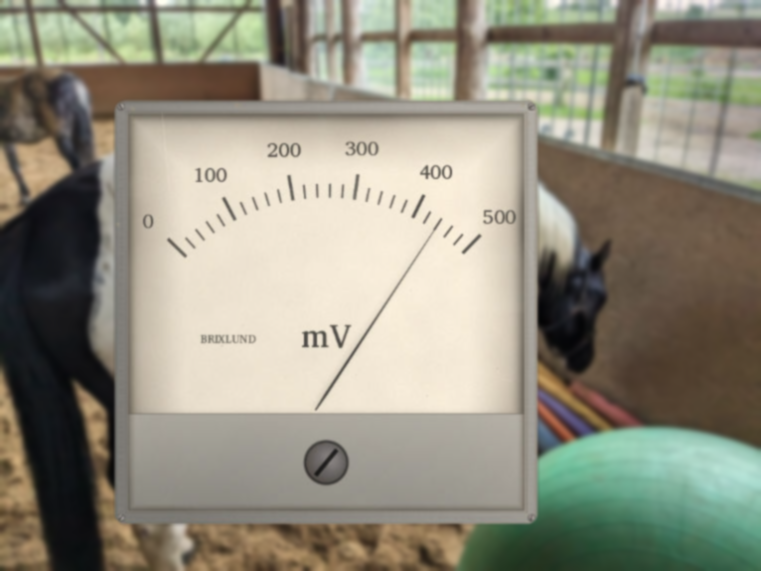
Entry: 440 mV
